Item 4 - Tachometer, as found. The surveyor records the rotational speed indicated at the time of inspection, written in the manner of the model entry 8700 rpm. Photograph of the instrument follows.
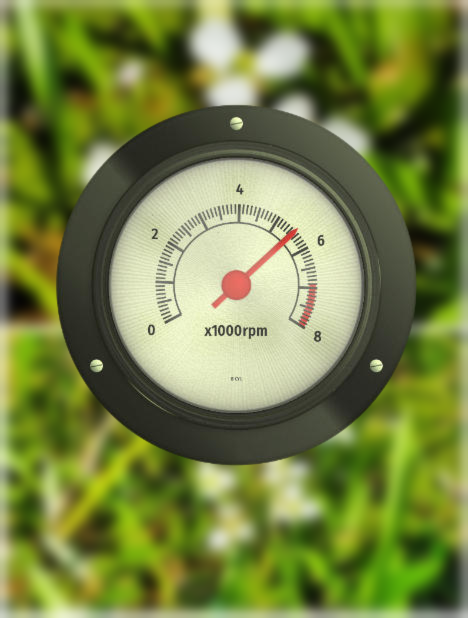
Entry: 5500 rpm
